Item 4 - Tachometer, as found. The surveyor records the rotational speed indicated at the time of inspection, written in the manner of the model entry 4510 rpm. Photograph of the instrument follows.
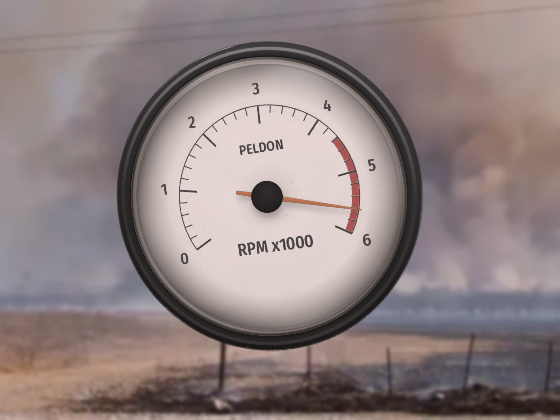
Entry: 5600 rpm
